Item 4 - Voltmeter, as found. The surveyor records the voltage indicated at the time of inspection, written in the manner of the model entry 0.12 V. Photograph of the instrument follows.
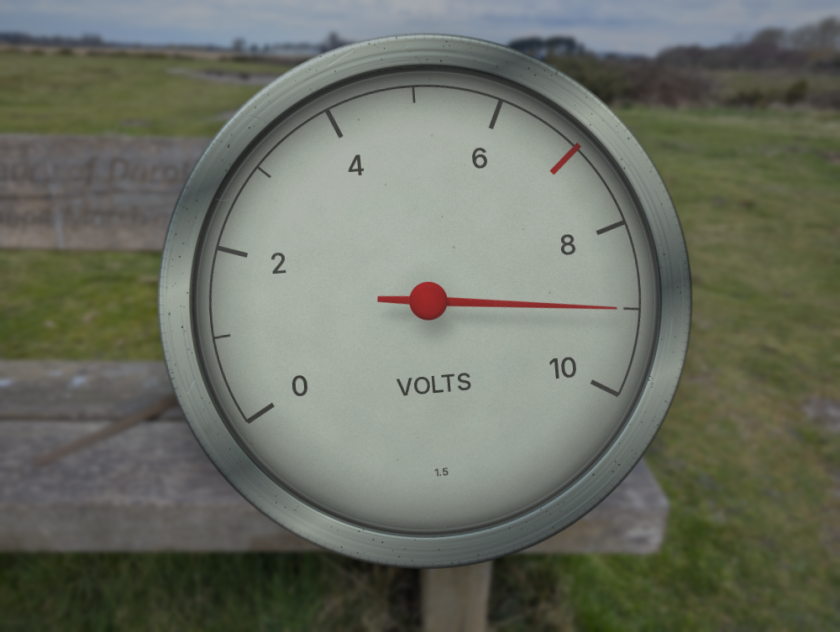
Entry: 9 V
